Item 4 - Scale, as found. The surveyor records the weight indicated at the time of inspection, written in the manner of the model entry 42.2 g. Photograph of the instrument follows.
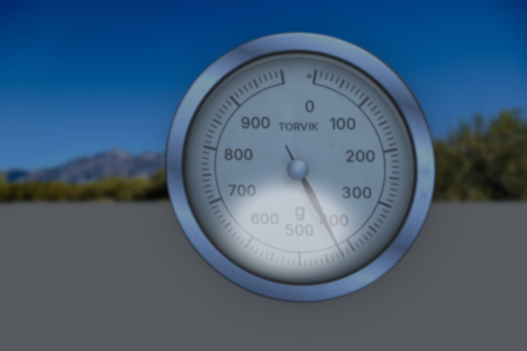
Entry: 420 g
